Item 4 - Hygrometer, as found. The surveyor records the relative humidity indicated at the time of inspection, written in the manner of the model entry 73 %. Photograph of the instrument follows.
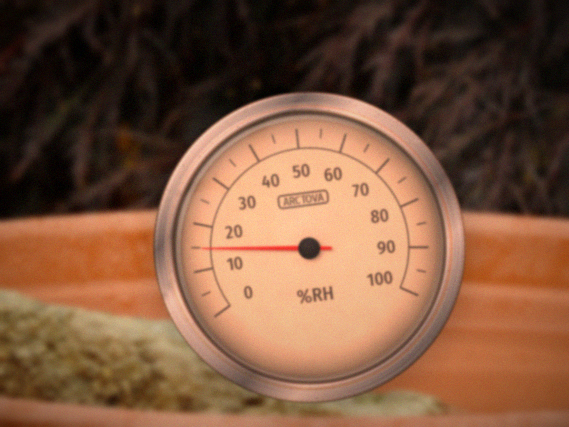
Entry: 15 %
